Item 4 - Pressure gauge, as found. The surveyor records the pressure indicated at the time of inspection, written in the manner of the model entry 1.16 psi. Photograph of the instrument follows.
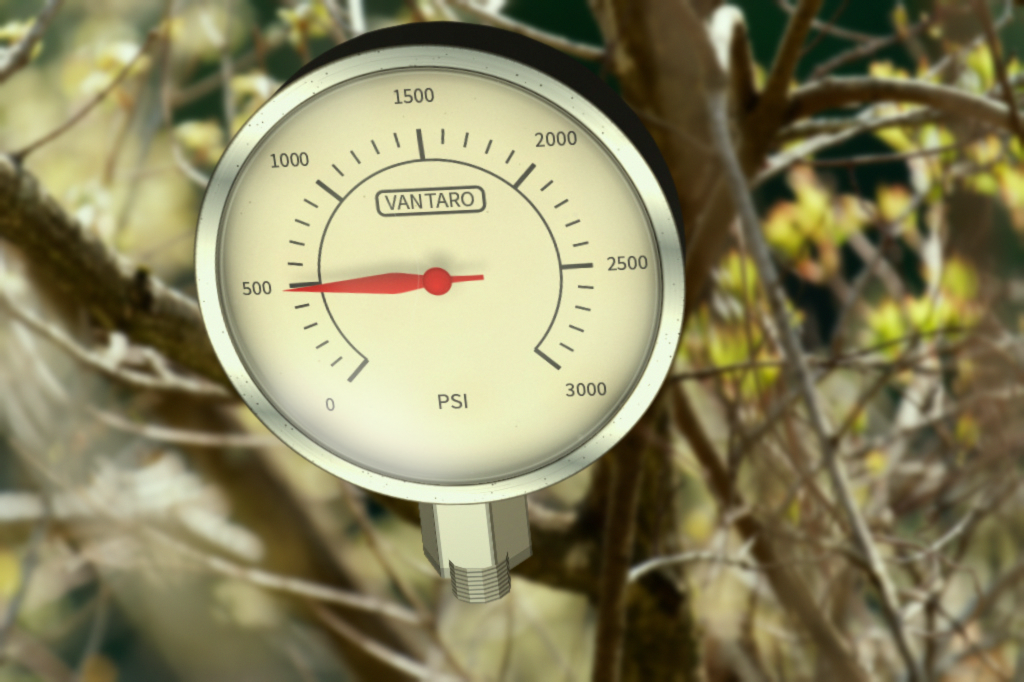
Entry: 500 psi
